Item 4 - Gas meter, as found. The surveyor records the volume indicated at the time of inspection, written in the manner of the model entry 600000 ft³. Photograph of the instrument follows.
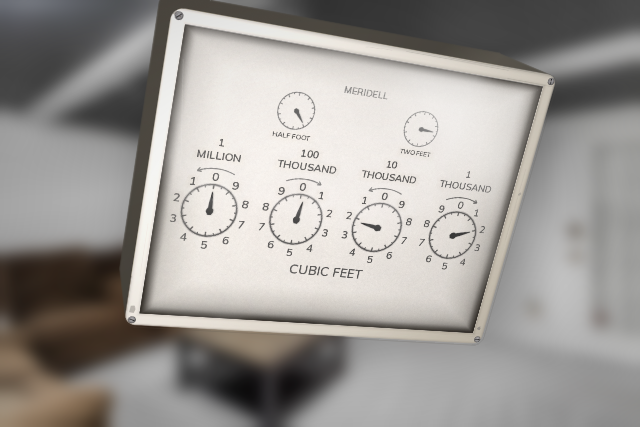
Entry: 2200 ft³
